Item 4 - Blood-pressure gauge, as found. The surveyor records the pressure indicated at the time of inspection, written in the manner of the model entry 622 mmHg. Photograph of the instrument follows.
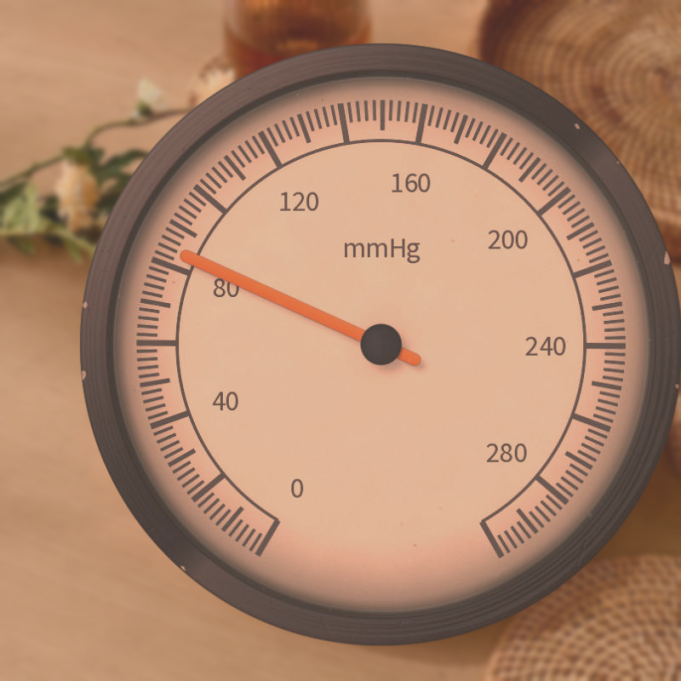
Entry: 84 mmHg
